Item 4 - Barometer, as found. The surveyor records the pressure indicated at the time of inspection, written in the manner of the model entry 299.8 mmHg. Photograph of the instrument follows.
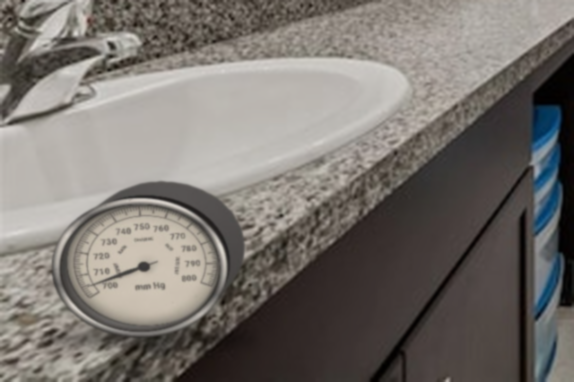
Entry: 705 mmHg
